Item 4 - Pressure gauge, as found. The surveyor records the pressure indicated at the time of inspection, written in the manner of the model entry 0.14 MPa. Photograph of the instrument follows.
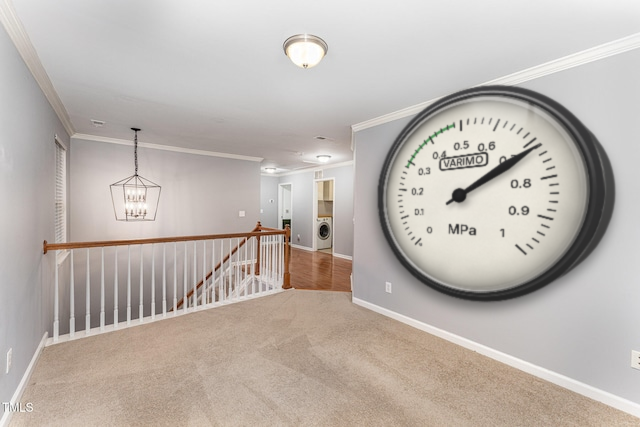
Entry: 0.72 MPa
